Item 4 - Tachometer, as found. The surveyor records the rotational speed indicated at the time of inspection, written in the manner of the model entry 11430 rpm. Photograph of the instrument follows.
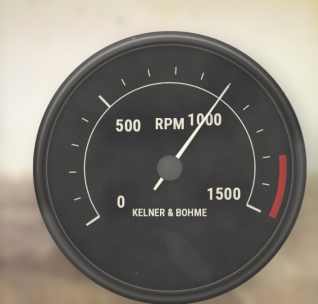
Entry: 1000 rpm
